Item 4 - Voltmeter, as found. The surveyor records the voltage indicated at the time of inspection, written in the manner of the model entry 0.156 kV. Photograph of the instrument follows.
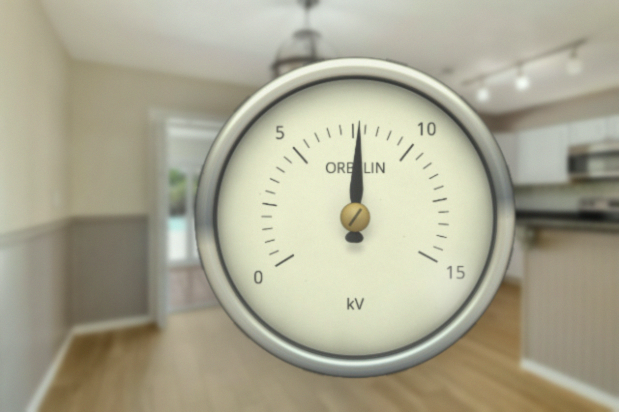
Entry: 7.75 kV
